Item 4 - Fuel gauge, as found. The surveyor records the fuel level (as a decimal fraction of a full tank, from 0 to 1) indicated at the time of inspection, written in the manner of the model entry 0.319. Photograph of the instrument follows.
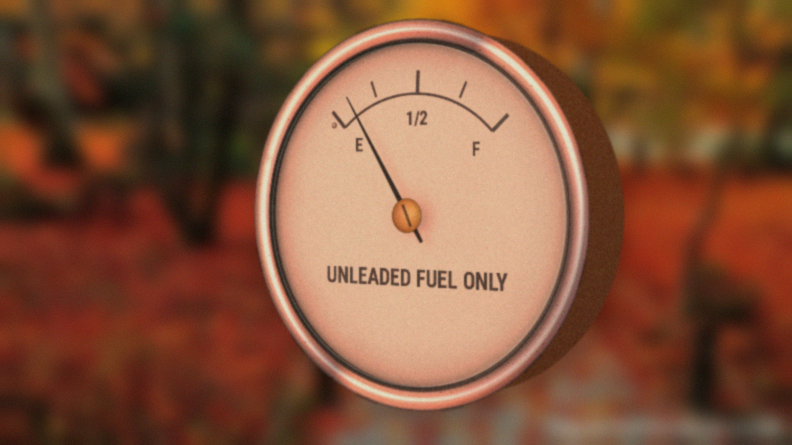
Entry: 0.125
